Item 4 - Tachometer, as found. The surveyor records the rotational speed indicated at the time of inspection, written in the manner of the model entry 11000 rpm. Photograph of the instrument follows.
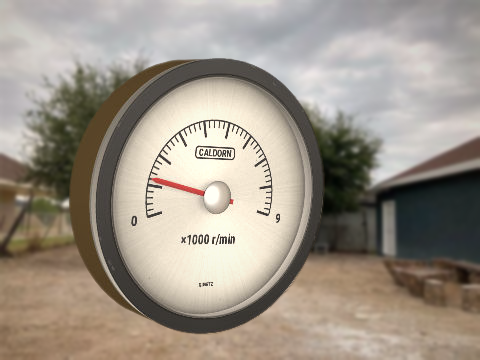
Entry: 1200 rpm
